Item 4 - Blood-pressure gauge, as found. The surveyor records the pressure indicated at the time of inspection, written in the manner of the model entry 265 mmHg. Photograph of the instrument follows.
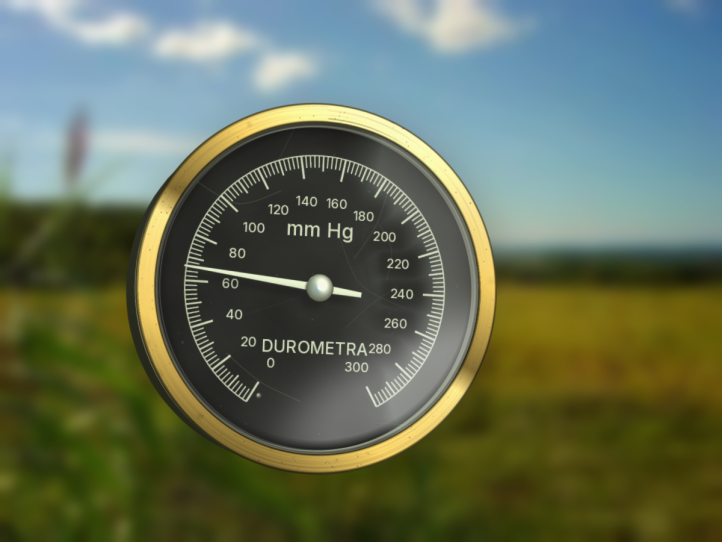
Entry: 66 mmHg
